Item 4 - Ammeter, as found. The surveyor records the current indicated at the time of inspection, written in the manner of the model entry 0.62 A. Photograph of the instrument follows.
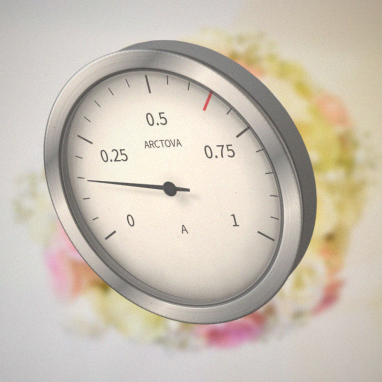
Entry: 0.15 A
